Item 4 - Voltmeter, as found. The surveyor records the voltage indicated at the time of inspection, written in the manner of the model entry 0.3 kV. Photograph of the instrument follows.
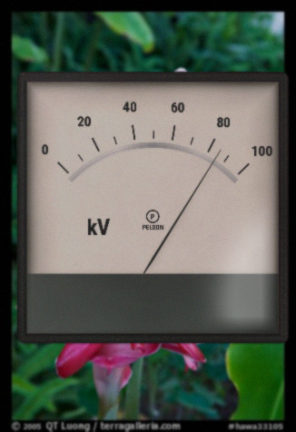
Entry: 85 kV
